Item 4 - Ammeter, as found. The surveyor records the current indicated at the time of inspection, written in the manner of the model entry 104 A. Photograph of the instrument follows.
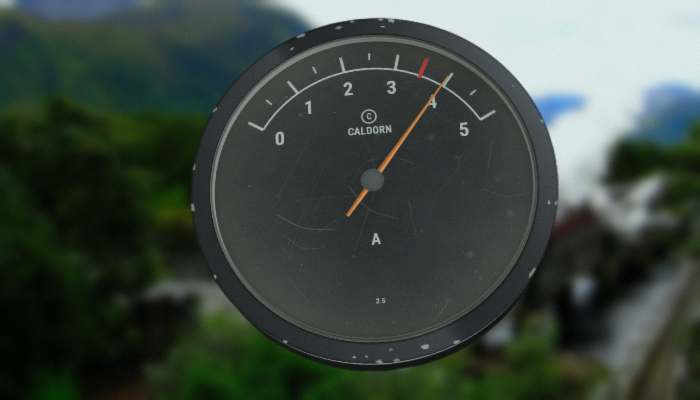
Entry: 4 A
